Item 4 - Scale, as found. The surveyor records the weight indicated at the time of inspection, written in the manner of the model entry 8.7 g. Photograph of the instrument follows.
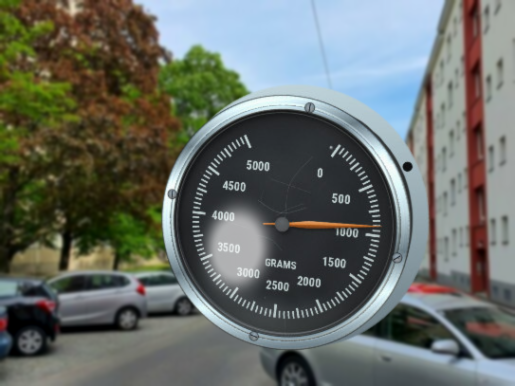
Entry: 900 g
